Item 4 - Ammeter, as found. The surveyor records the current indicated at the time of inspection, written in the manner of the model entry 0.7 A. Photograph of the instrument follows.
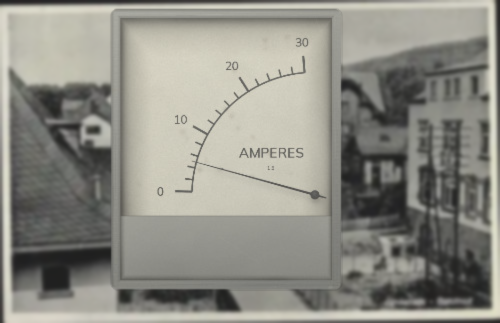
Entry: 5 A
